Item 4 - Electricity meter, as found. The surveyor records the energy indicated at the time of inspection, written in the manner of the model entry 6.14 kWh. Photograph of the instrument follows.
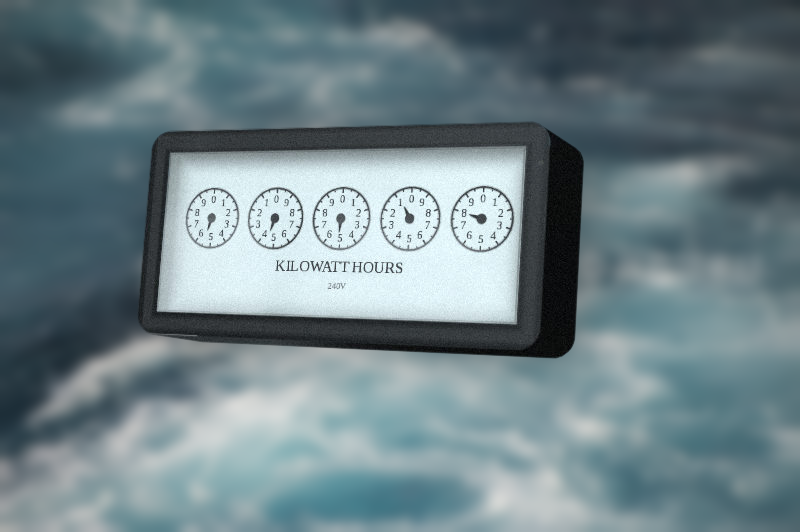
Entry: 54508 kWh
